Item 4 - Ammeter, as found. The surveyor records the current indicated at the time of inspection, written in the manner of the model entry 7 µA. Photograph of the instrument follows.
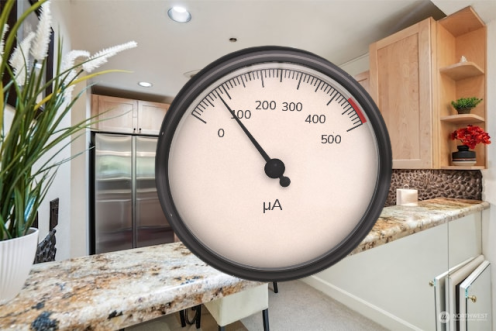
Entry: 80 µA
